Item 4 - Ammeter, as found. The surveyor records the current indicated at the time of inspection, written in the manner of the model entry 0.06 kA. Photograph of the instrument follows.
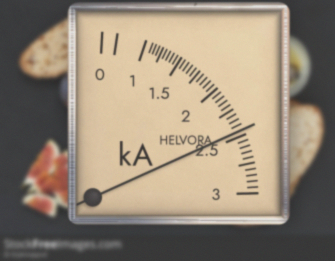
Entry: 2.45 kA
